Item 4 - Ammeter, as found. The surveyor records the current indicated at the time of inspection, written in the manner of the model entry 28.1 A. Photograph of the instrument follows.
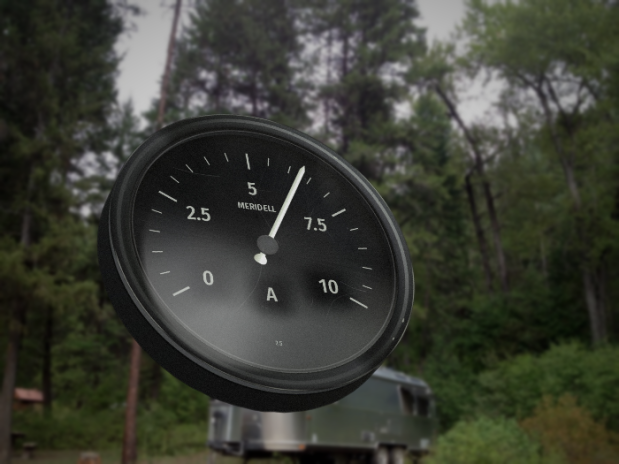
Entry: 6.25 A
